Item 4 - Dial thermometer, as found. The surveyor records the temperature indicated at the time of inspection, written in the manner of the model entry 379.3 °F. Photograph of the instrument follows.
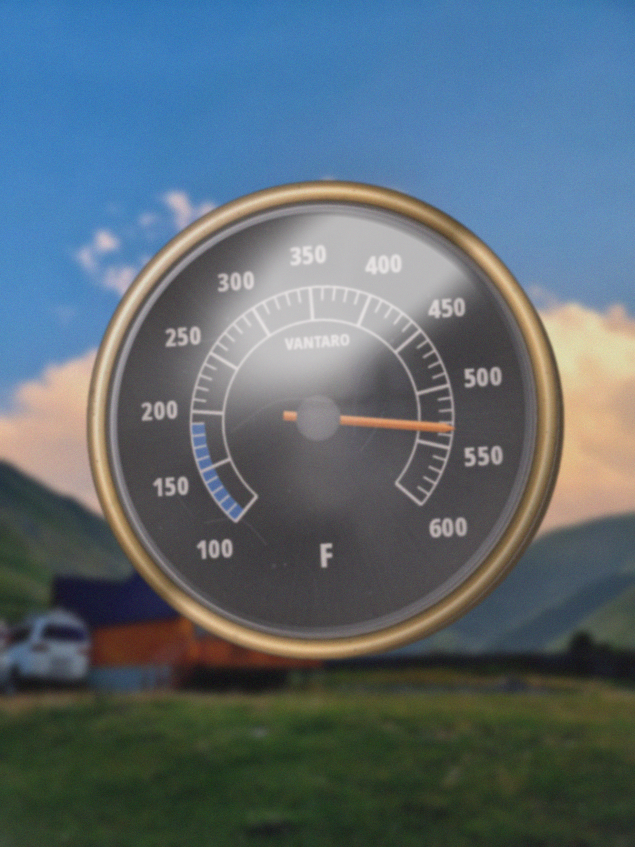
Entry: 535 °F
